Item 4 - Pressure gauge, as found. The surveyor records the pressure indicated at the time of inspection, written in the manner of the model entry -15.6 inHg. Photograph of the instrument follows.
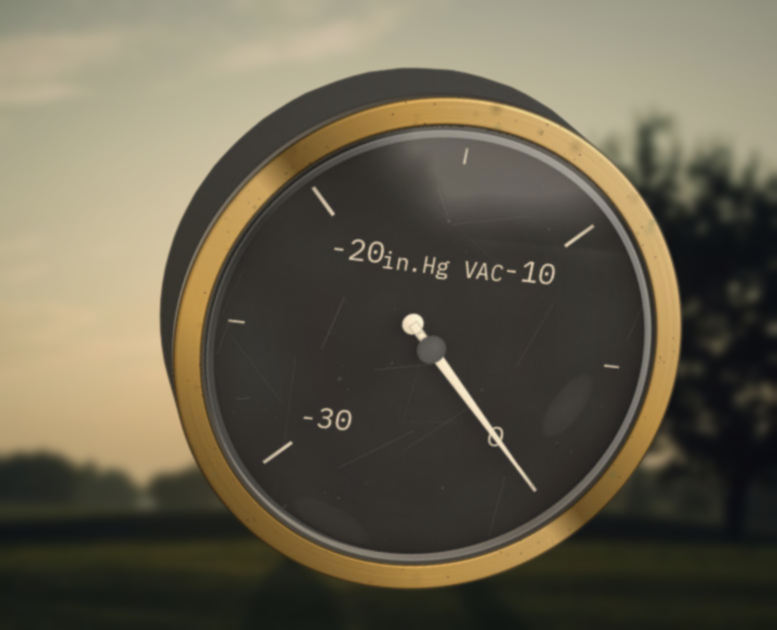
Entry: 0 inHg
